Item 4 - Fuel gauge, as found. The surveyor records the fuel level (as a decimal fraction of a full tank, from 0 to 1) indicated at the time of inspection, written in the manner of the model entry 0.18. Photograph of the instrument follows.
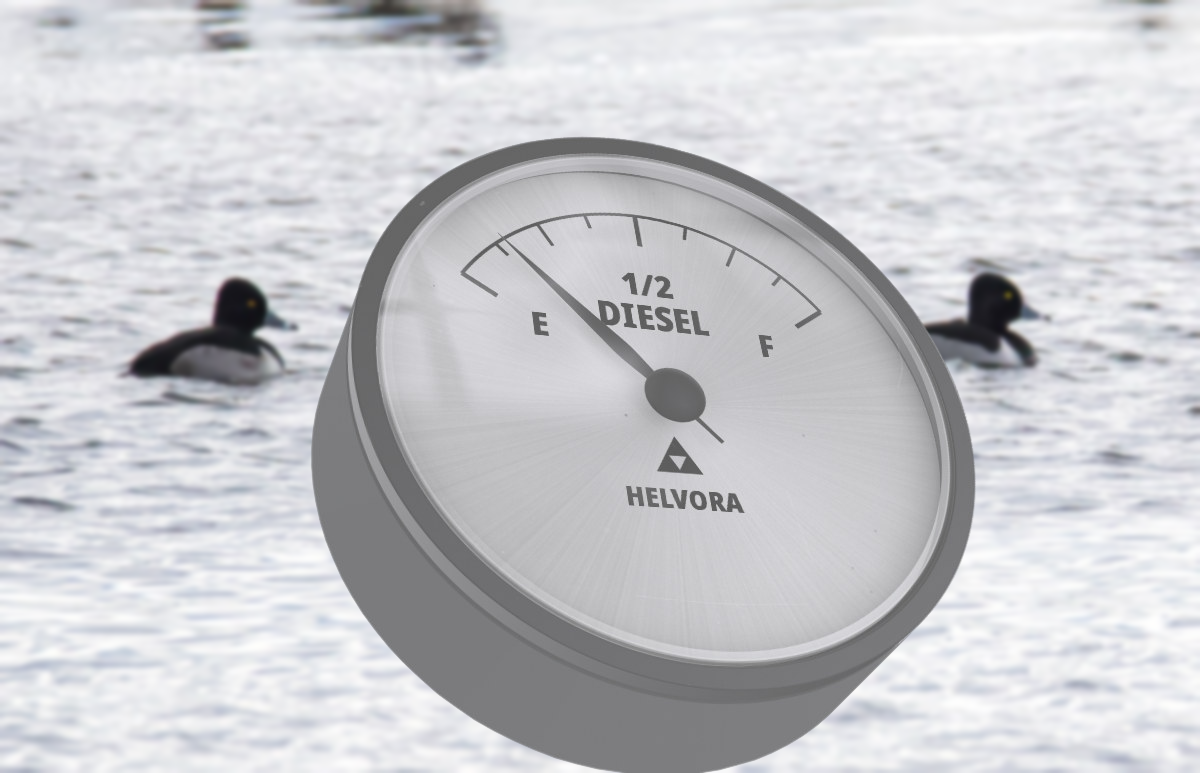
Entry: 0.125
